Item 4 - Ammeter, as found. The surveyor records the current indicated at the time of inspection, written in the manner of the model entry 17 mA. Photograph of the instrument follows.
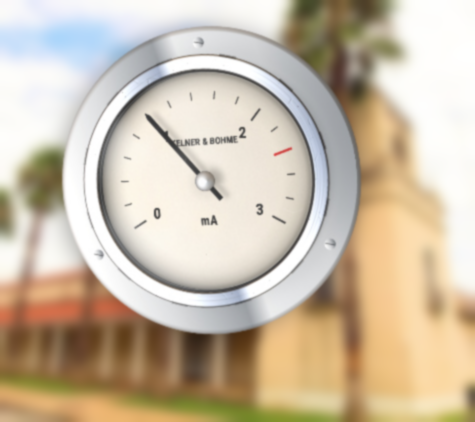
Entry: 1 mA
